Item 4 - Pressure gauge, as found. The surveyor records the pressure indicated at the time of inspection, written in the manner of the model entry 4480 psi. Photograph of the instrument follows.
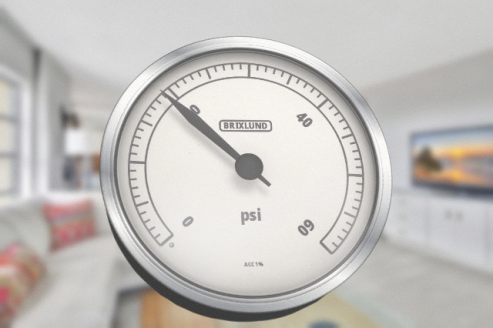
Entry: 19 psi
